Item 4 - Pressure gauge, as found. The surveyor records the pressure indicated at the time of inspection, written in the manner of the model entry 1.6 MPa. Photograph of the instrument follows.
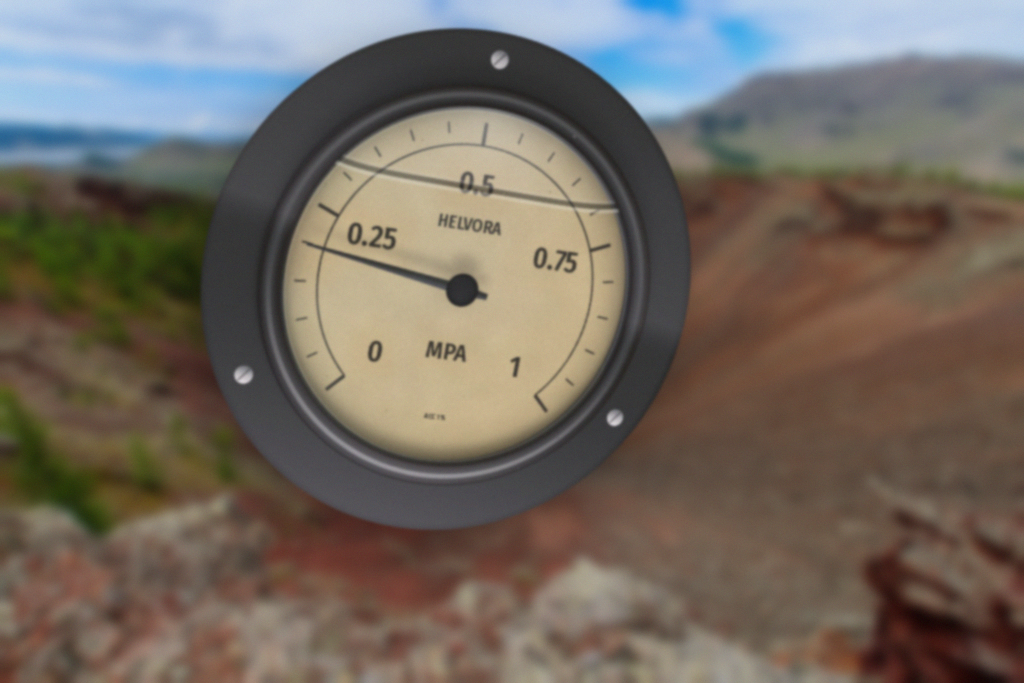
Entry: 0.2 MPa
